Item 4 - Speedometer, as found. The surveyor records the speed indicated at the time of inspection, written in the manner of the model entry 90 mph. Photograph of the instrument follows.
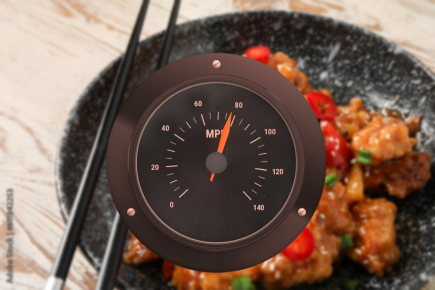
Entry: 77.5 mph
